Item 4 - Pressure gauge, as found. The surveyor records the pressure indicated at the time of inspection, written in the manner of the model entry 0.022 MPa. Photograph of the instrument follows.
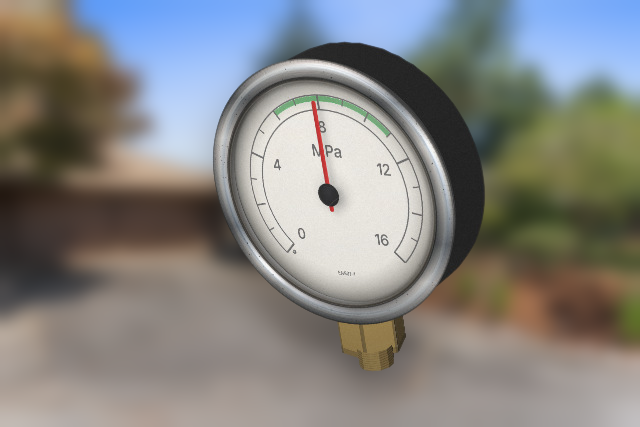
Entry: 8 MPa
